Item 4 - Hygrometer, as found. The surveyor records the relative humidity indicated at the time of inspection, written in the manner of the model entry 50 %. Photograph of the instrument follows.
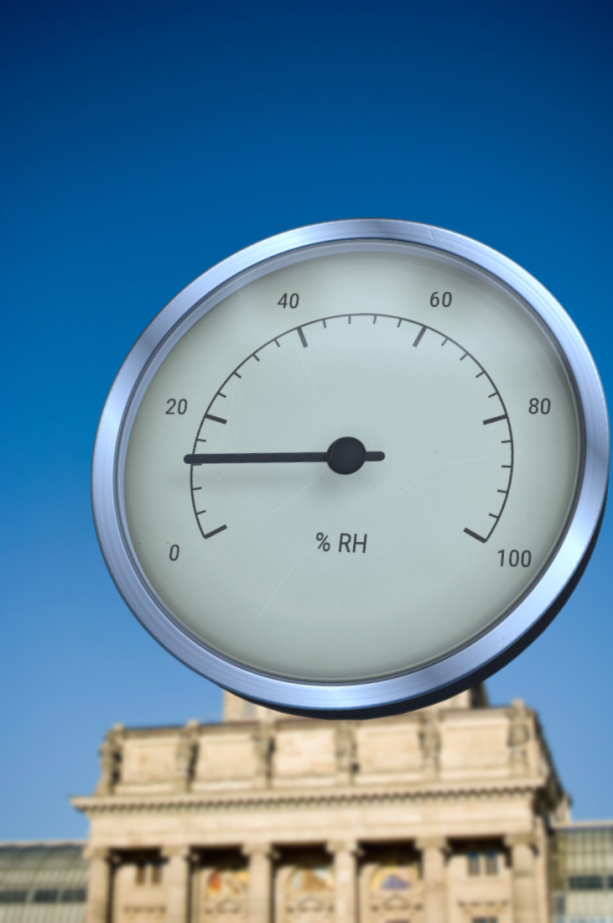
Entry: 12 %
